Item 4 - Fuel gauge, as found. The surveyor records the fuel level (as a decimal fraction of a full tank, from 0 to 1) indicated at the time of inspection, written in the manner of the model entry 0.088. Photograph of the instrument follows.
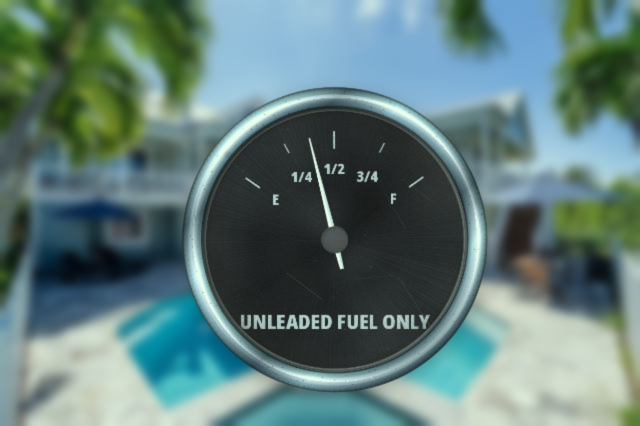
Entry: 0.375
